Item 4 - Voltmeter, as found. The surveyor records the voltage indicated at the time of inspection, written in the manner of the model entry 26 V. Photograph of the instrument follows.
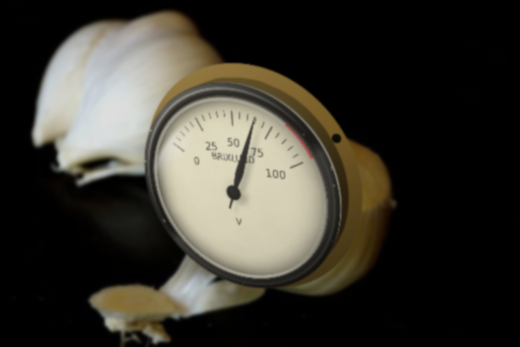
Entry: 65 V
